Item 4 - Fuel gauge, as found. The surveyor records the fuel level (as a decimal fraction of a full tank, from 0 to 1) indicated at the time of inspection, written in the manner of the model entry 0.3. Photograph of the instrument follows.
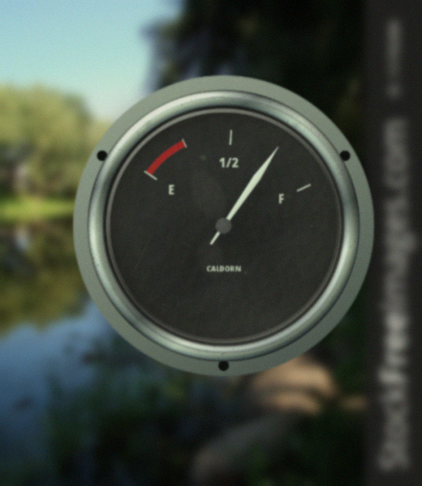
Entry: 0.75
